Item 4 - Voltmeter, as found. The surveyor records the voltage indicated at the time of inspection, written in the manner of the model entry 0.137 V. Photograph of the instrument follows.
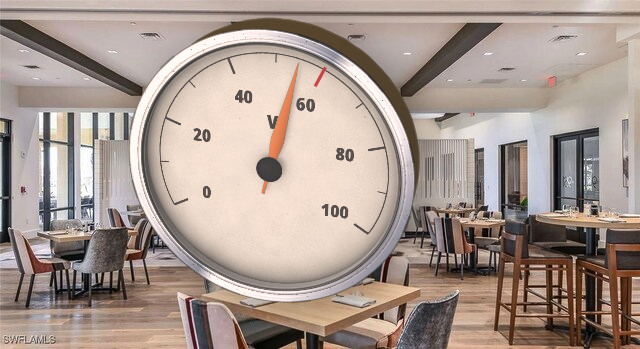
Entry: 55 V
